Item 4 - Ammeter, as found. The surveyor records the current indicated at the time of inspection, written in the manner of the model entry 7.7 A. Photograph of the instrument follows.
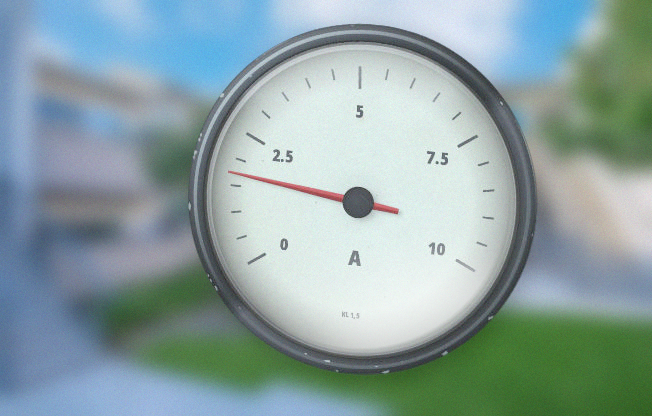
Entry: 1.75 A
